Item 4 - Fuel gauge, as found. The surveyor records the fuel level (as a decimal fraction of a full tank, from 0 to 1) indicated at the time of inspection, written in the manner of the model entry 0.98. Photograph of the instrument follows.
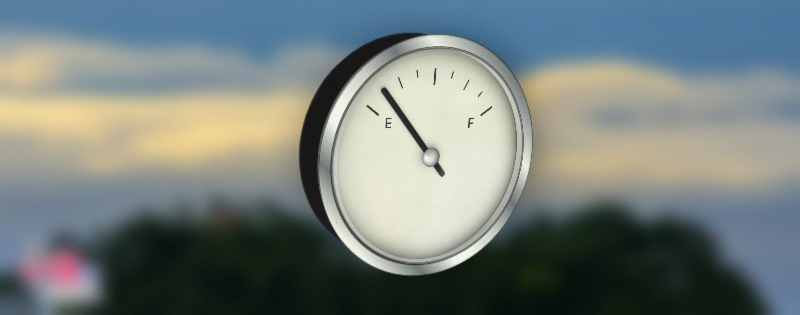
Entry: 0.125
